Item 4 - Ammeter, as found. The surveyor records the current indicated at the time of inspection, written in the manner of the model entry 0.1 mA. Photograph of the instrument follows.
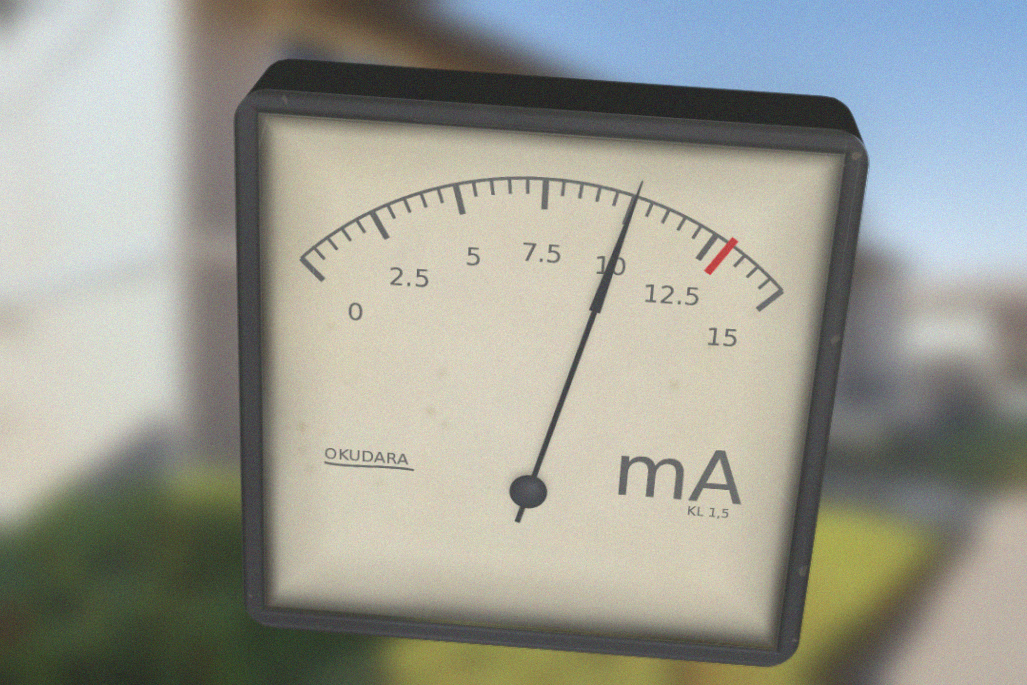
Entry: 10 mA
